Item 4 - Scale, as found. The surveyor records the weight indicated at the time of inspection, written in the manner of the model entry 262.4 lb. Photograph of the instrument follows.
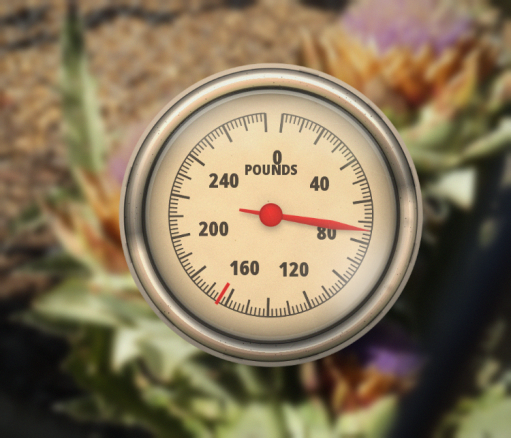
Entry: 74 lb
